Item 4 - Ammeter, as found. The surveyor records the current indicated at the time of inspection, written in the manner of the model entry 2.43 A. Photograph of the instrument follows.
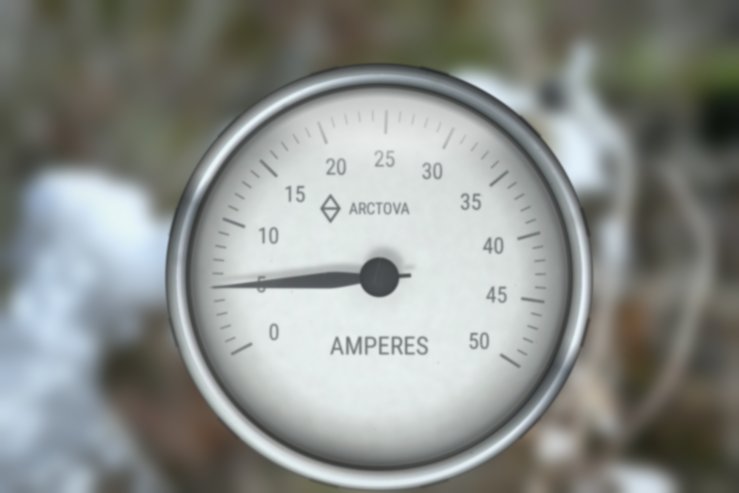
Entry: 5 A
